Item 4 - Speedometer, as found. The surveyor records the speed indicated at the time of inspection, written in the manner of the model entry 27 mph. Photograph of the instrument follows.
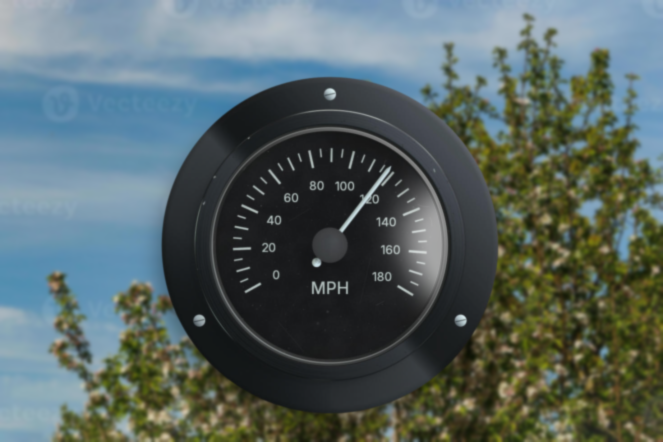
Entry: 117.5 mph
